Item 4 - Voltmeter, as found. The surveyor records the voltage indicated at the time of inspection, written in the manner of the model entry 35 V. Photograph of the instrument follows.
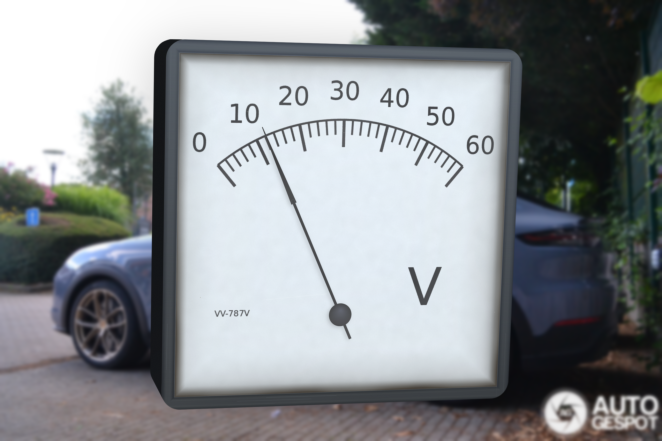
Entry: 12 V
